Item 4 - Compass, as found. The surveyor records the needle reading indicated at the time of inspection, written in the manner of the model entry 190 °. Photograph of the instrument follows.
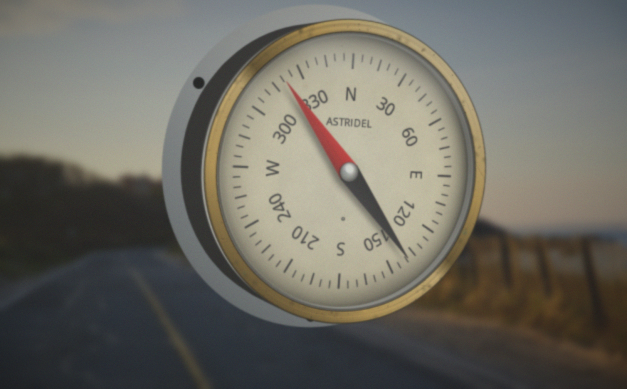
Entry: 320 °
